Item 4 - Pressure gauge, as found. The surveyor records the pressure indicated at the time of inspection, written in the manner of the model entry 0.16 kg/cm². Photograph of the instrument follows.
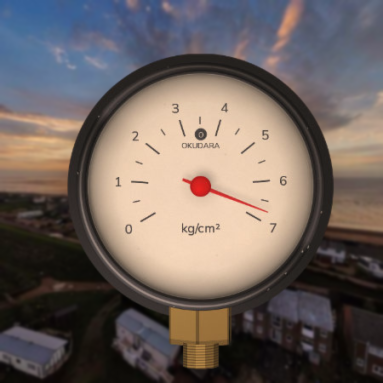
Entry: 6.75 kg/cm²
